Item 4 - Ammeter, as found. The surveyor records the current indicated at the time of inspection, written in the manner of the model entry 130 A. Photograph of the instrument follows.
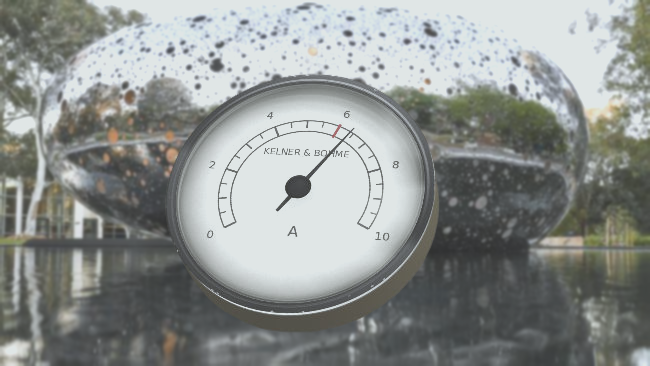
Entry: 6.5 A
